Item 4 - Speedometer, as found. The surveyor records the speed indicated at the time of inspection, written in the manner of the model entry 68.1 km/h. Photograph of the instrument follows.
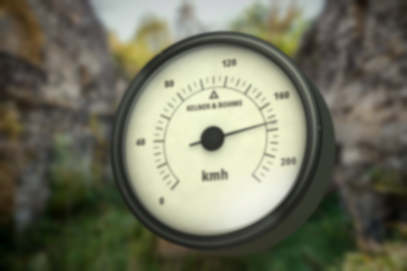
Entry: 175 km/h
